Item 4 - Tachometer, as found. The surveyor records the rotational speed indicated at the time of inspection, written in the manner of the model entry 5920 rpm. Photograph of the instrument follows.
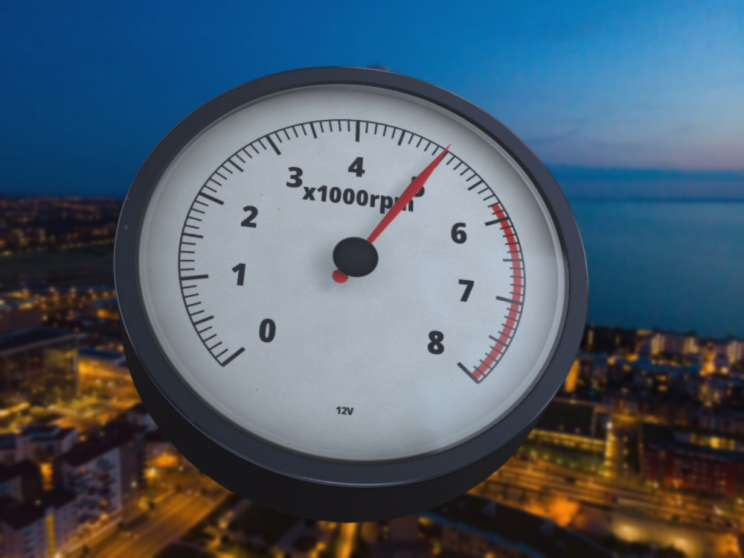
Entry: 5000 rpm
